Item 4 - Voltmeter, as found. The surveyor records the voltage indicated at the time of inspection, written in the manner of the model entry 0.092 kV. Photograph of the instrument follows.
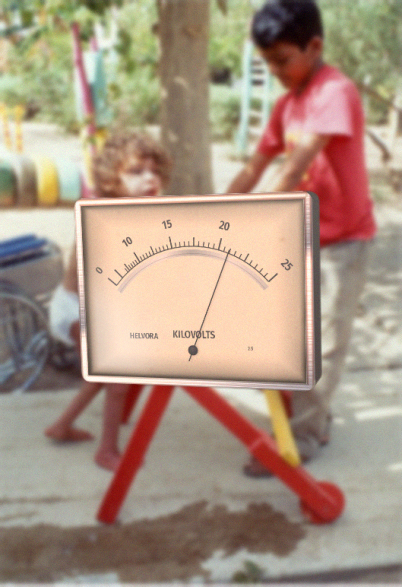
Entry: 21 kV
